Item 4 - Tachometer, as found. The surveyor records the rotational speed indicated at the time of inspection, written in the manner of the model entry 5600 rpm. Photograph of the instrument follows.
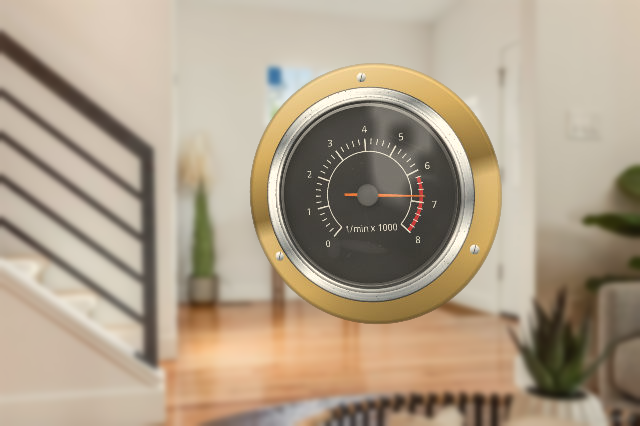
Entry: 6800 rpm
